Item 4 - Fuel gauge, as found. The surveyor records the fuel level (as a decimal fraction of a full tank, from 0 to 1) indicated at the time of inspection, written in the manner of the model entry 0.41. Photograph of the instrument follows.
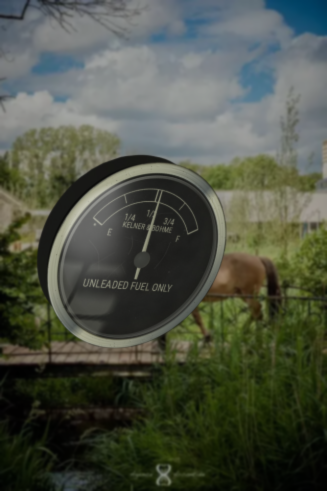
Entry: 0.5
